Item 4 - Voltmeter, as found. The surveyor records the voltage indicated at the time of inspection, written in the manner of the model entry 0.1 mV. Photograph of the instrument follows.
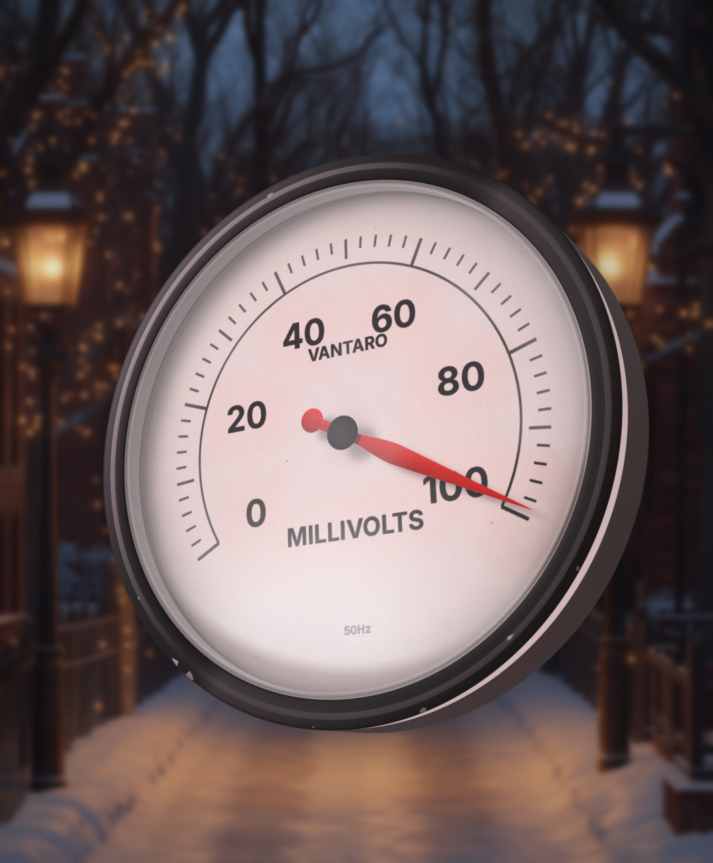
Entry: 99 mV
